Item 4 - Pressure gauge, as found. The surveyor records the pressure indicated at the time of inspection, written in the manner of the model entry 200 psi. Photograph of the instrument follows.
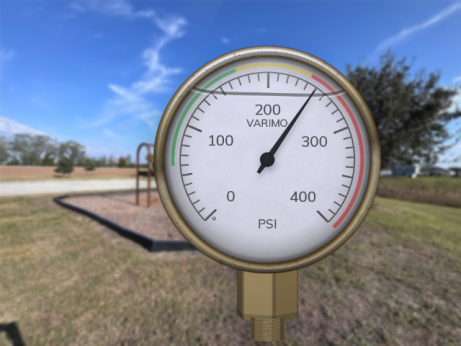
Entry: 250 psi
